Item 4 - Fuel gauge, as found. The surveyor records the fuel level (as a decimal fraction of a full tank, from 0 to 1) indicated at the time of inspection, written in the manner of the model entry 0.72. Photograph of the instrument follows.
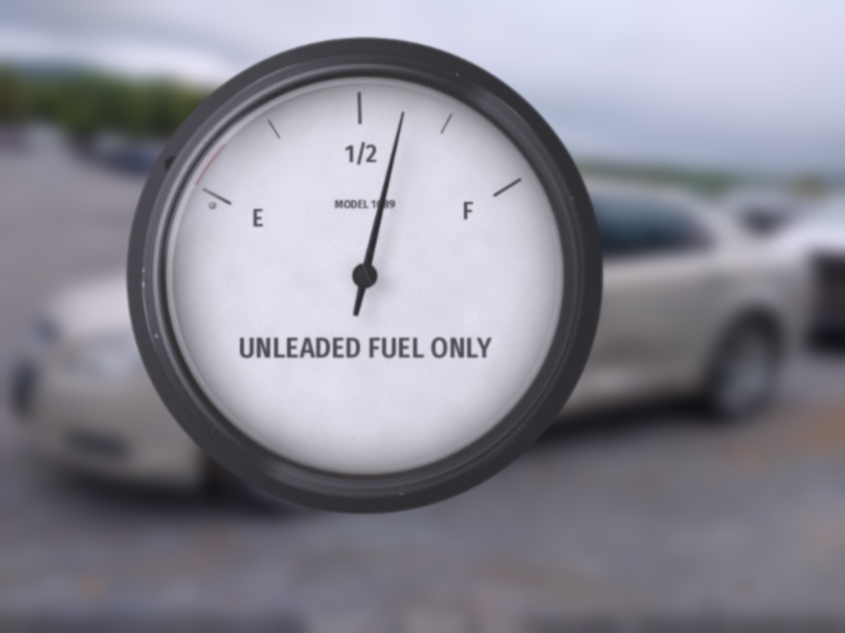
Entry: 0.625
